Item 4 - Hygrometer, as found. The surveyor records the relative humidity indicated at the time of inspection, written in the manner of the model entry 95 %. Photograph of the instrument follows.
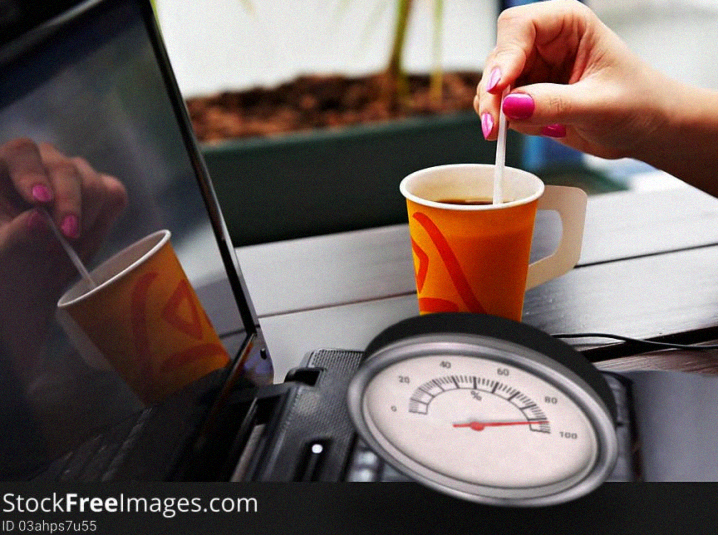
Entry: 90 %
